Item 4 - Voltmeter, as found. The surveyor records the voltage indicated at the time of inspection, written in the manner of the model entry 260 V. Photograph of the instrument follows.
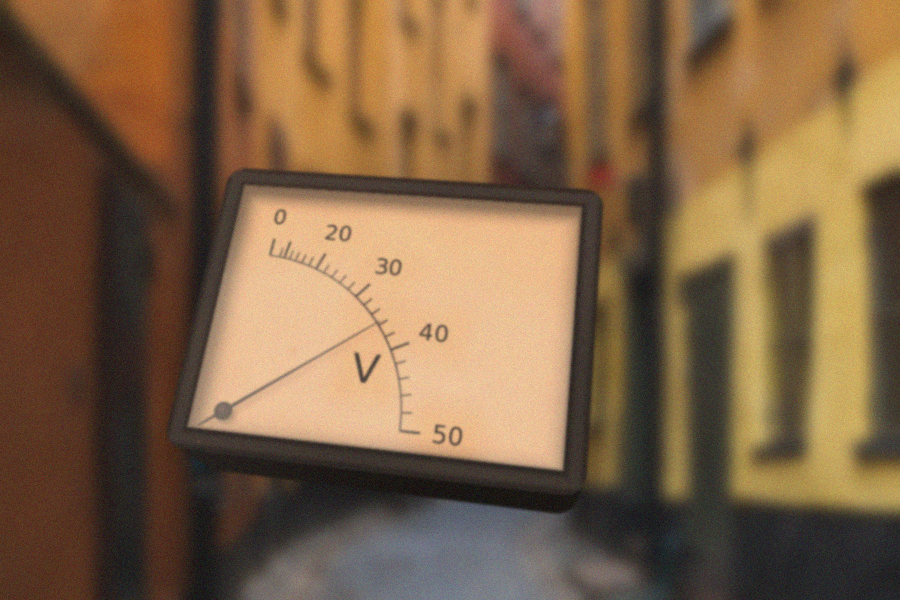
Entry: 36 V
